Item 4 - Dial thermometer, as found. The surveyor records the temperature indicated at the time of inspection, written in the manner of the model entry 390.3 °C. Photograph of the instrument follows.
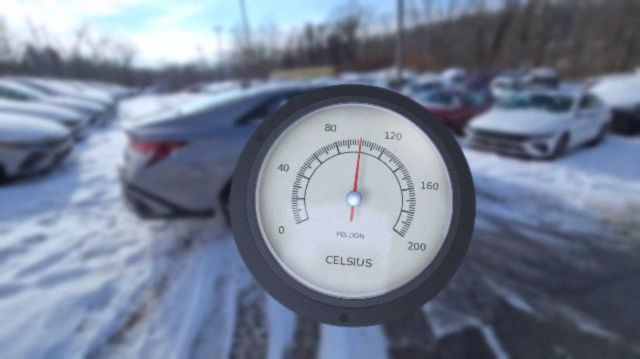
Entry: 100 °C
